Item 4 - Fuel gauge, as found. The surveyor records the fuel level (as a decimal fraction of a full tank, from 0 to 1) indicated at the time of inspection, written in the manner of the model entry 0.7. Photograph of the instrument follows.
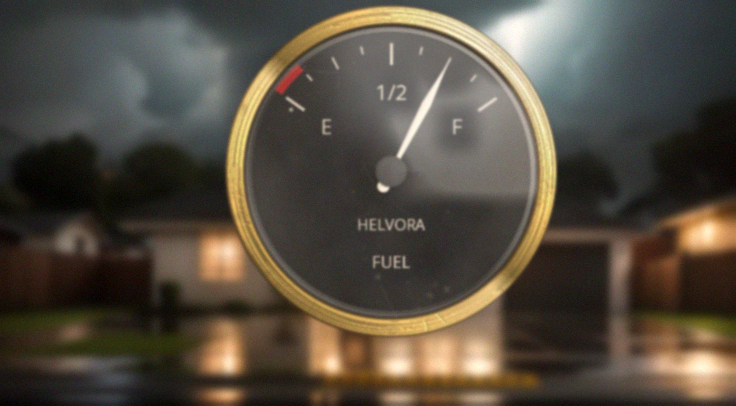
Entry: 0.75
